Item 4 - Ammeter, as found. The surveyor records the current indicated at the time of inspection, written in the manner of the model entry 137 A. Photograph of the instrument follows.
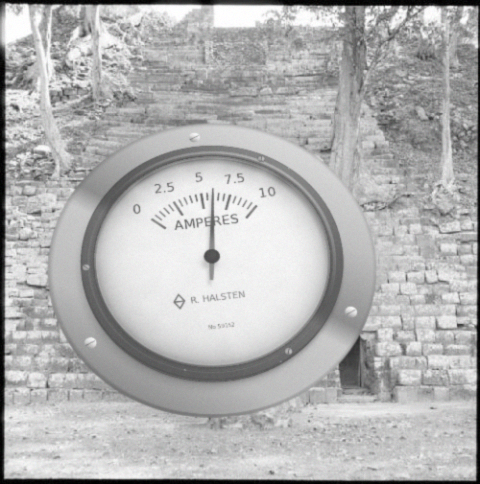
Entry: 6 A
